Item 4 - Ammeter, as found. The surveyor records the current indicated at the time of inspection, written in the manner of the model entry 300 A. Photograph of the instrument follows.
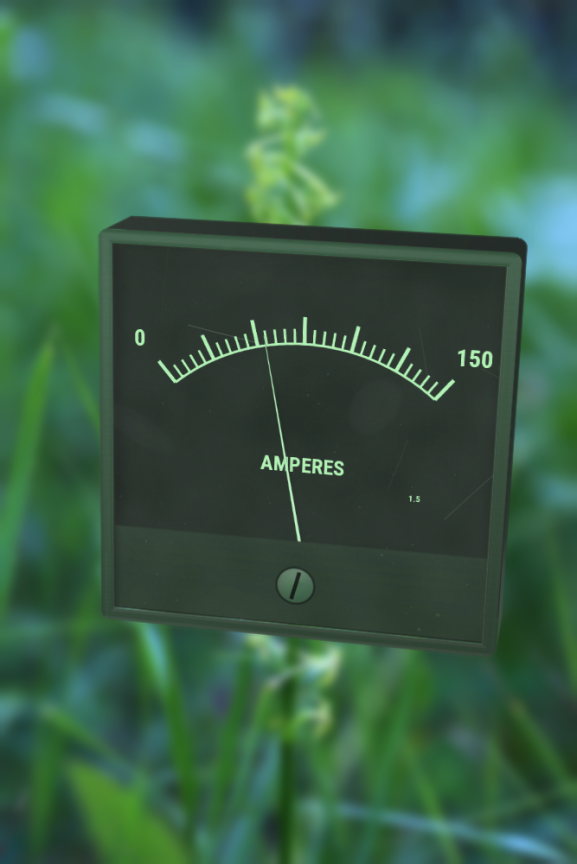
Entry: 55 A
